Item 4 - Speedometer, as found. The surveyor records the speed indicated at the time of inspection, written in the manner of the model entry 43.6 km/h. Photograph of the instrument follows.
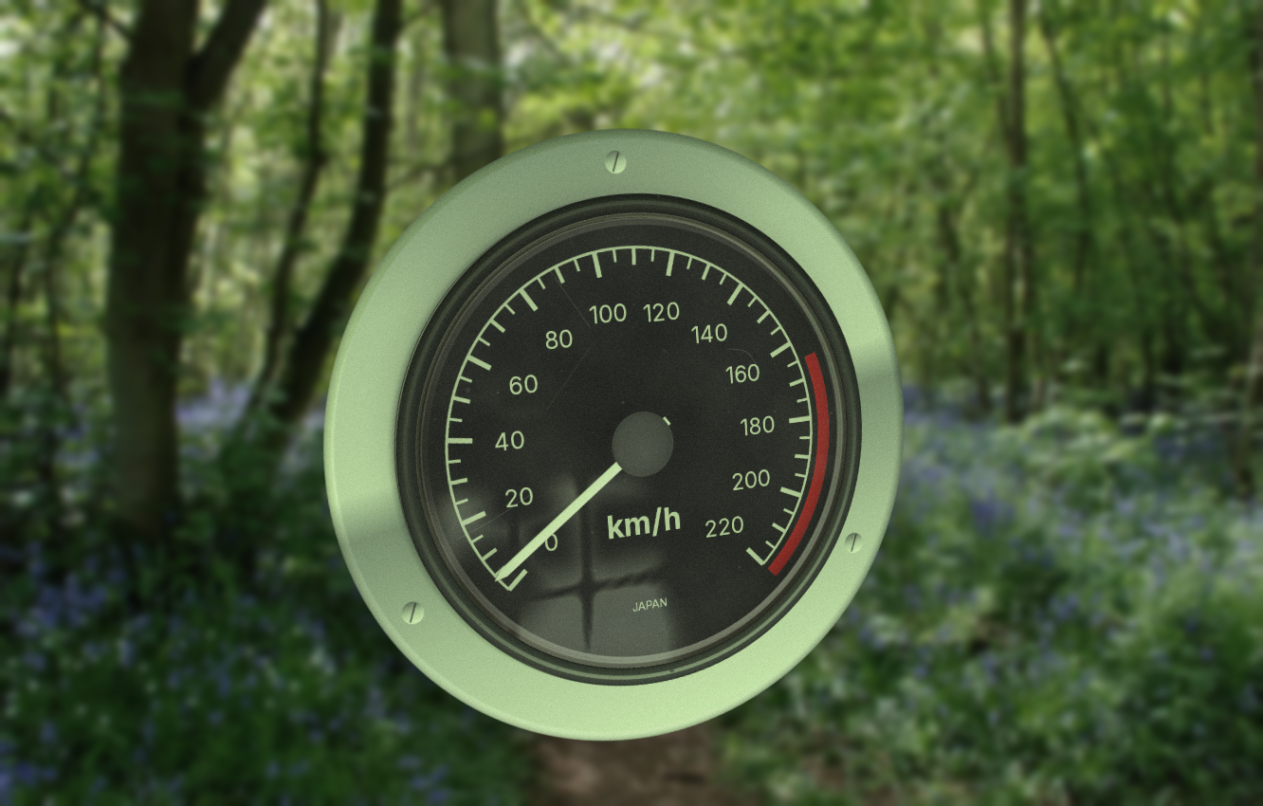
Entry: 5 km/h
